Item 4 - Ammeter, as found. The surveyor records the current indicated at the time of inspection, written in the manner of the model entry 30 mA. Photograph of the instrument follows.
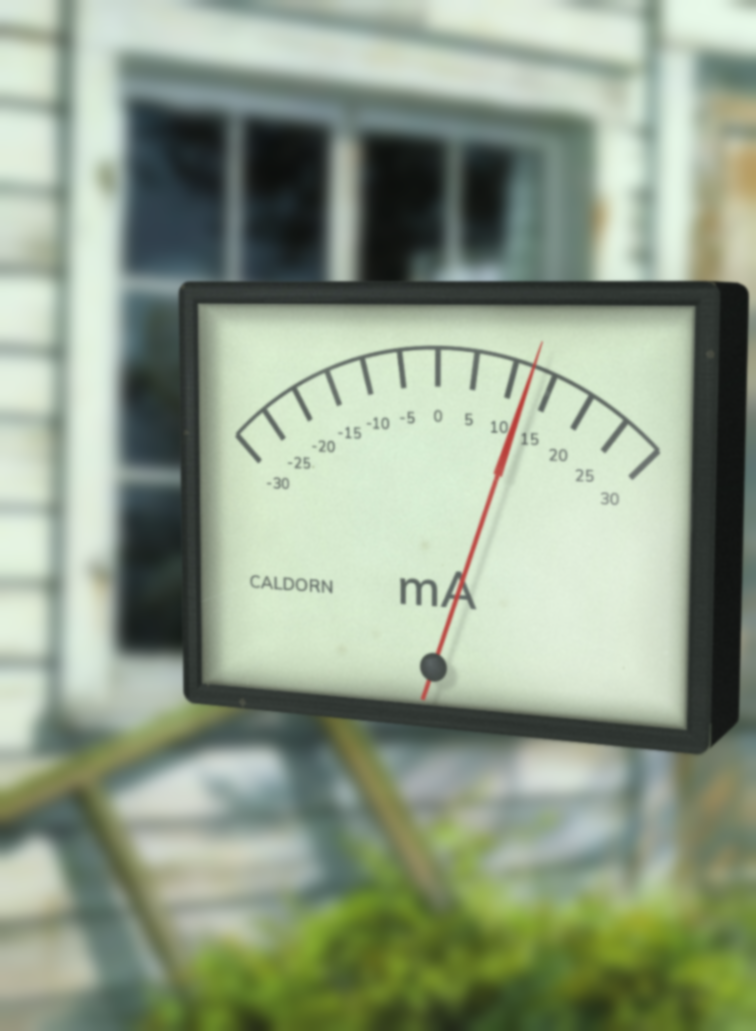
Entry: 12.5 mA
